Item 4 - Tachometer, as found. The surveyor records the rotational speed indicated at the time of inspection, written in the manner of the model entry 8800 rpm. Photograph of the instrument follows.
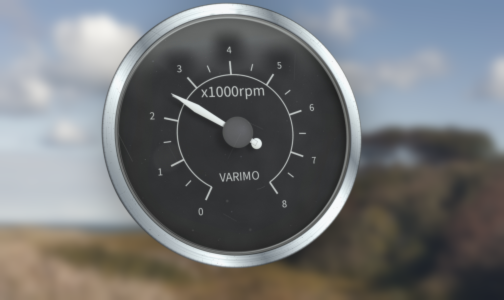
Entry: 2500 rpm
